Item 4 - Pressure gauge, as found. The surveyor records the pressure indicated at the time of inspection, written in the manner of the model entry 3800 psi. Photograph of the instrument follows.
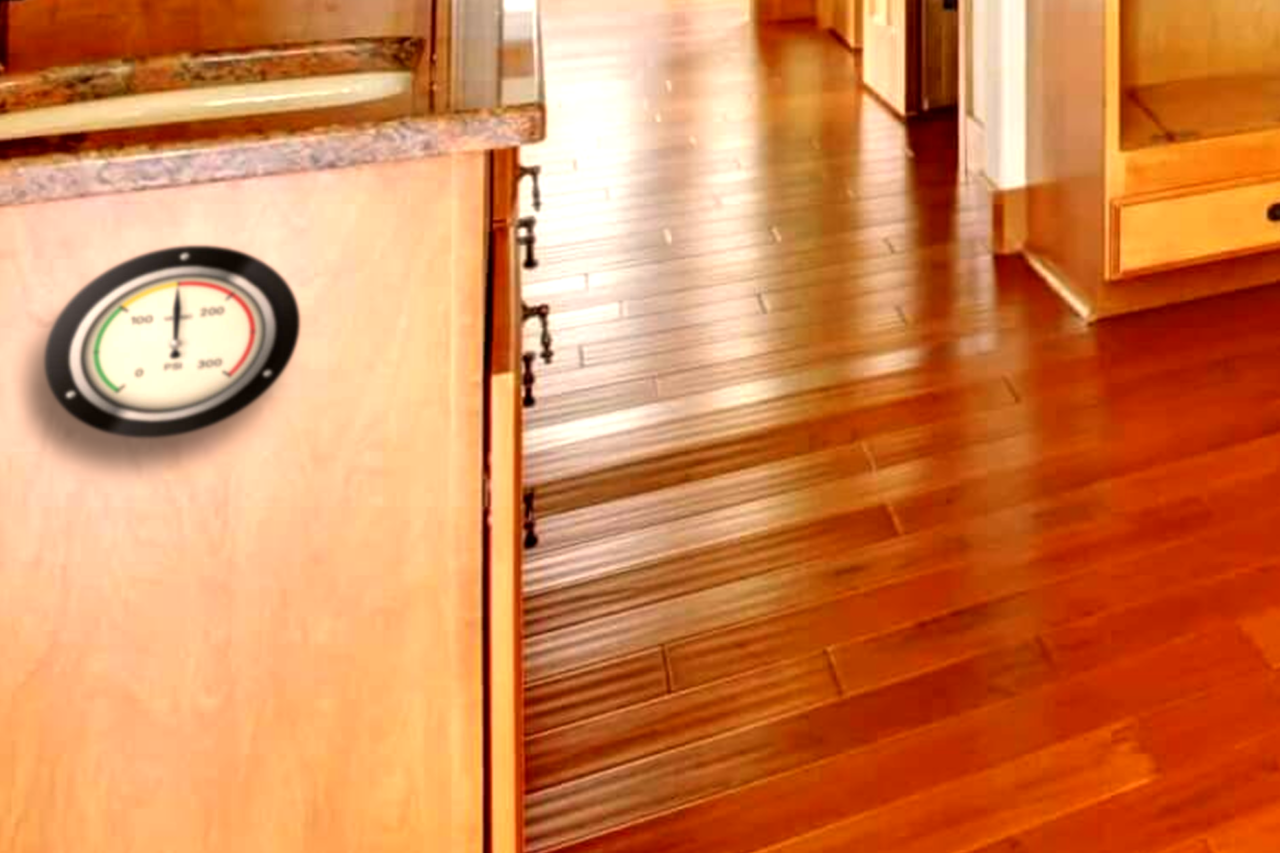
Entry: 150 psi
